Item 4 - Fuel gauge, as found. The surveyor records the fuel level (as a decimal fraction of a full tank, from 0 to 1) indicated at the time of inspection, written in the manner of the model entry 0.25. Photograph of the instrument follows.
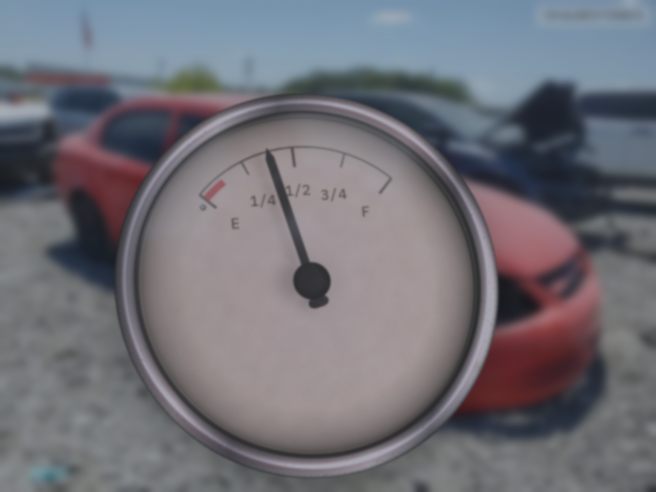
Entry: 0.375
